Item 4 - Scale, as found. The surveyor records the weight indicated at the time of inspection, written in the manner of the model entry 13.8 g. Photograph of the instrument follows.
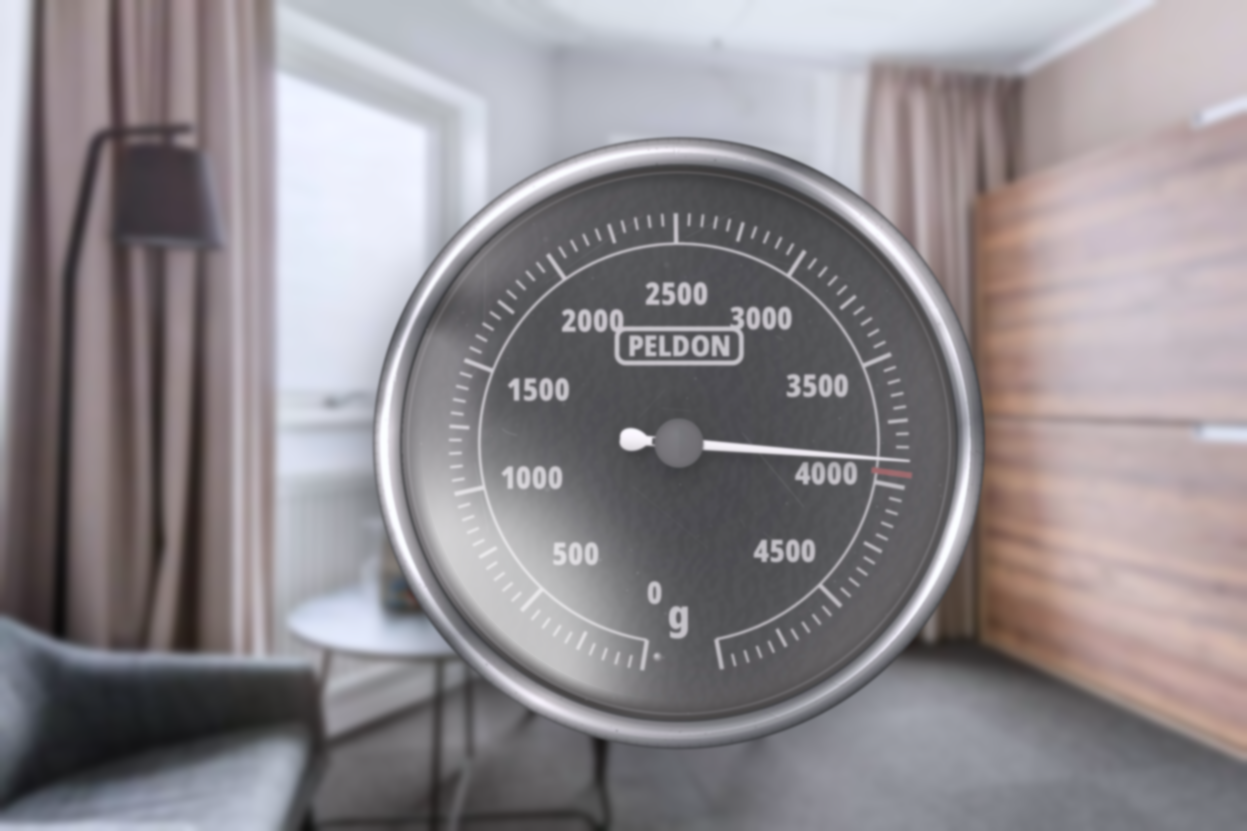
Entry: 3900 g
